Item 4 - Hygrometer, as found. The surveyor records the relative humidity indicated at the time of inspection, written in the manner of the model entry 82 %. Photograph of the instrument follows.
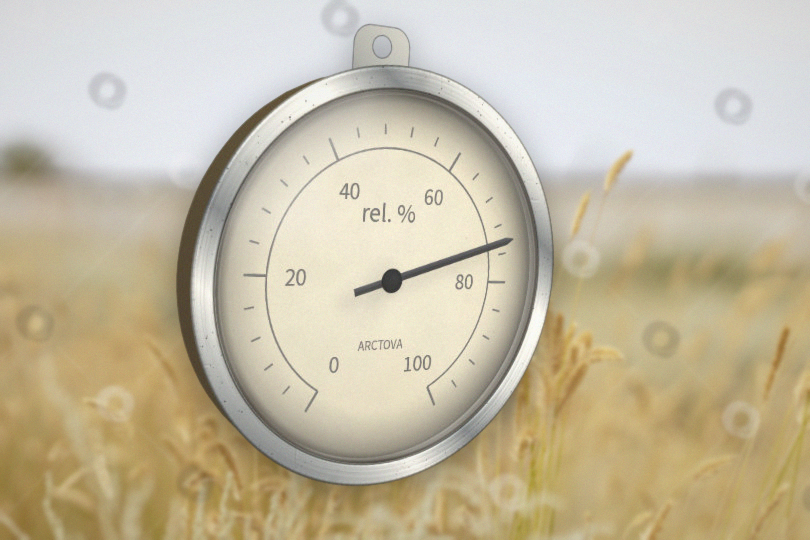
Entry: 74 %
